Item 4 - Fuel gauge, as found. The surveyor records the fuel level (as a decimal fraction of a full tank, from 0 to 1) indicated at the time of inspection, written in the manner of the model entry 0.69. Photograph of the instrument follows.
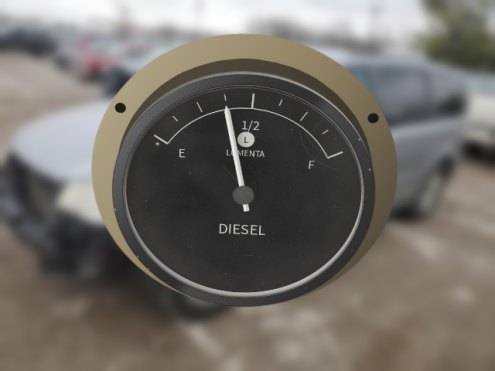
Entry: 0.375
